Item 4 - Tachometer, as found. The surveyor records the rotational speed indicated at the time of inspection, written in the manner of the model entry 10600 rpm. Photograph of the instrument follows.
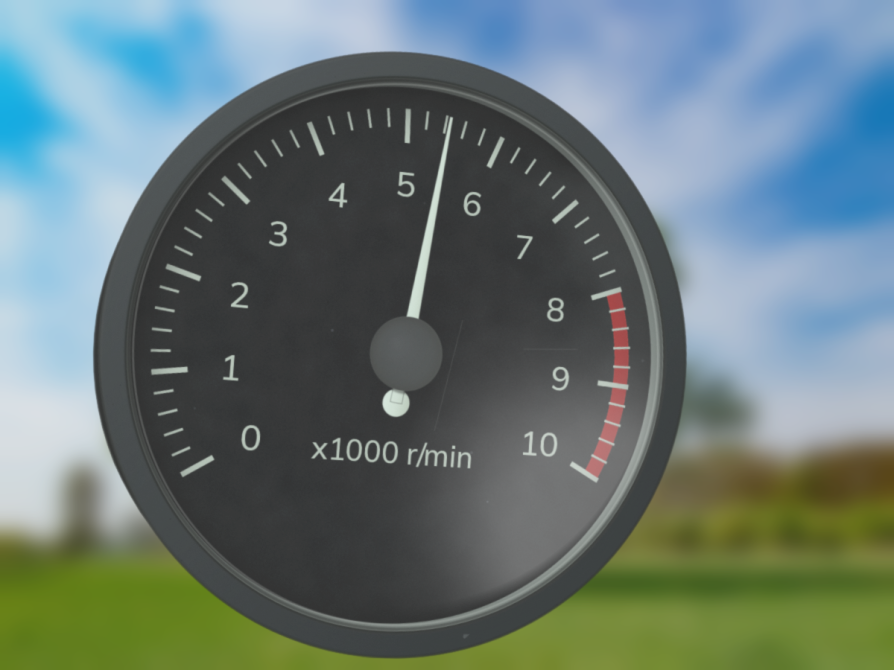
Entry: 5400 rpm
